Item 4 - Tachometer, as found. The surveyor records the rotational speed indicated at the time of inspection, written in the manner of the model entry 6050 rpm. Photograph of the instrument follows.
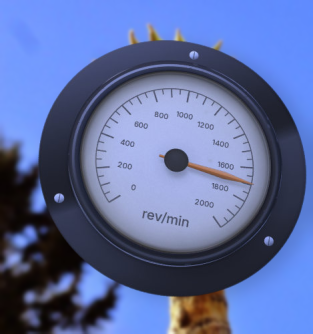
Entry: 1700 rpm
